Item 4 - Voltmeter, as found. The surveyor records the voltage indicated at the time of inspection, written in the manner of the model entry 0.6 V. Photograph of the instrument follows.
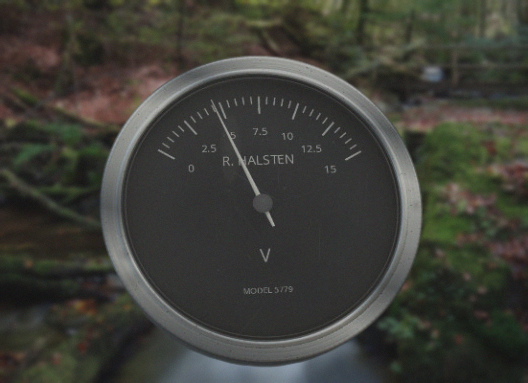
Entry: 4.5 V
